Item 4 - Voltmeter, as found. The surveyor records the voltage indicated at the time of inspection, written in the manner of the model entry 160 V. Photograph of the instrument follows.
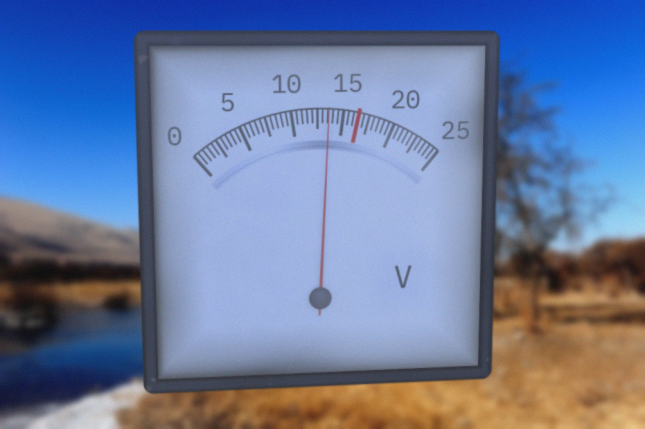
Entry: 13.5 V
